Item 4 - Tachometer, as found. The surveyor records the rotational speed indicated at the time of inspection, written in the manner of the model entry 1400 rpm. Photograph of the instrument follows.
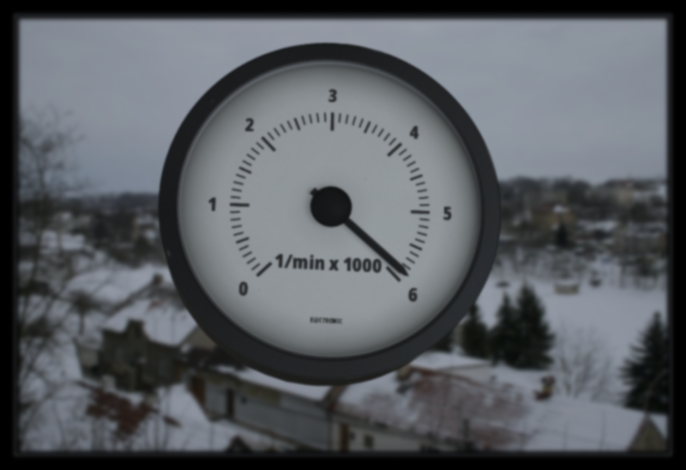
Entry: 5900 rpm
